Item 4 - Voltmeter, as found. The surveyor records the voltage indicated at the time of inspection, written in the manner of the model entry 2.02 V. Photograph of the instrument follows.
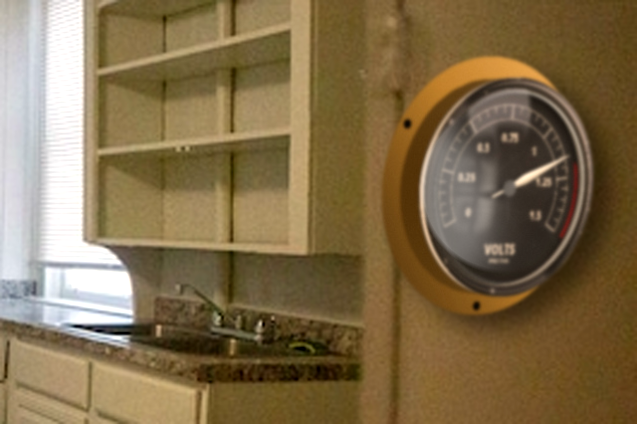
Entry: 1.15 V
